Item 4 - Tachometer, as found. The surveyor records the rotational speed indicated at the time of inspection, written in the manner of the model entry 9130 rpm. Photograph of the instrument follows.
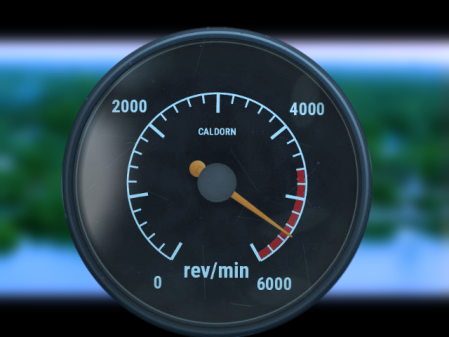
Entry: 5500 rpm
